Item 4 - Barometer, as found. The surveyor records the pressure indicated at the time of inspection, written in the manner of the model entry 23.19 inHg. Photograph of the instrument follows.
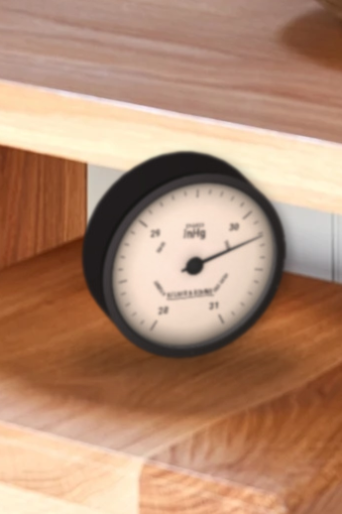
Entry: 30.2 inHg
